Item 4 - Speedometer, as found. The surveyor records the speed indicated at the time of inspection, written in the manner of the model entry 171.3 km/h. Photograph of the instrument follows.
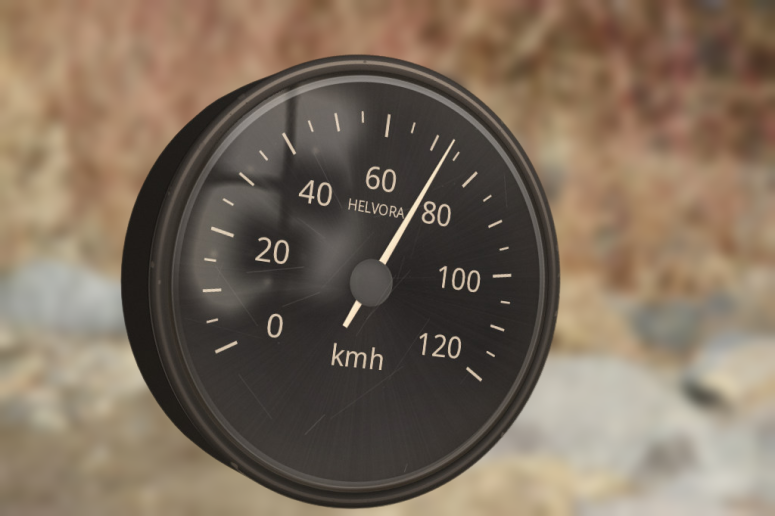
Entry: 72.5 km/h
